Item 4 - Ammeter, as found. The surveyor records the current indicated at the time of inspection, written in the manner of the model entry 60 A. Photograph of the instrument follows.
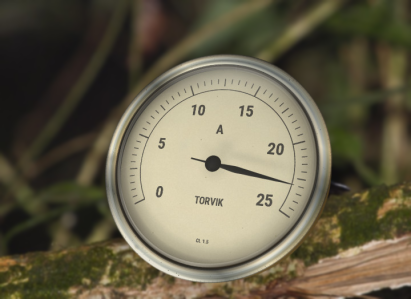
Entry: 23 A
